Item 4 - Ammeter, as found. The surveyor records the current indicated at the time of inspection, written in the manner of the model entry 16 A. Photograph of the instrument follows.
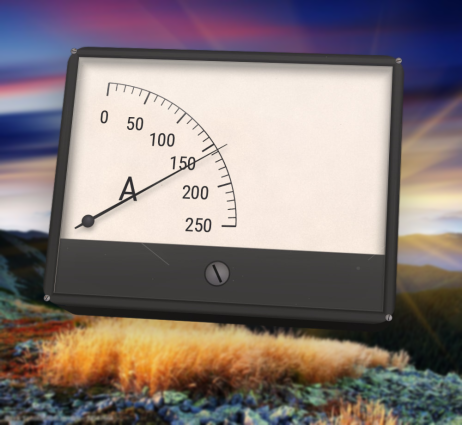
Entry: 160 A
